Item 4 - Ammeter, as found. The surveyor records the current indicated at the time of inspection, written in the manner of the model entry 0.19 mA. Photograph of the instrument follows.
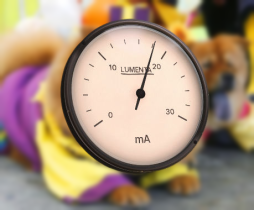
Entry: 18 mA
